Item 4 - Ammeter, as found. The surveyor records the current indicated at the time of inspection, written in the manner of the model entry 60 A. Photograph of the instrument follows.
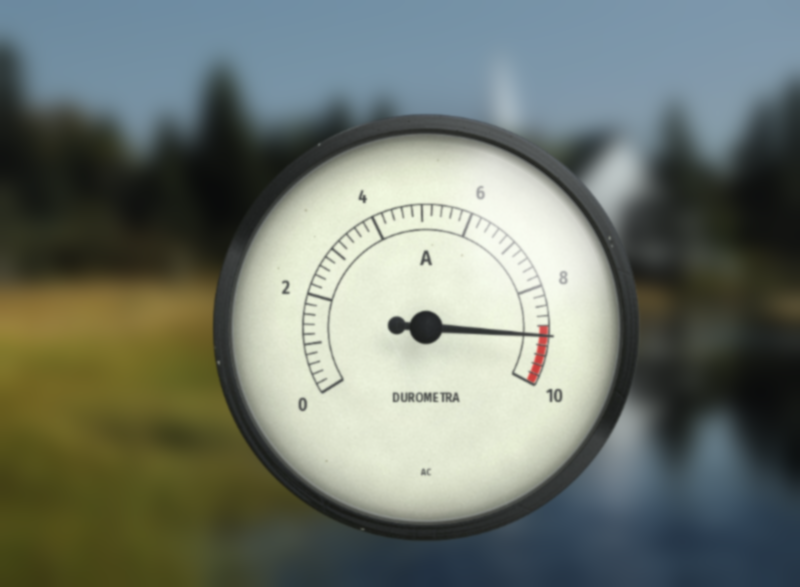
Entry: 9 A
